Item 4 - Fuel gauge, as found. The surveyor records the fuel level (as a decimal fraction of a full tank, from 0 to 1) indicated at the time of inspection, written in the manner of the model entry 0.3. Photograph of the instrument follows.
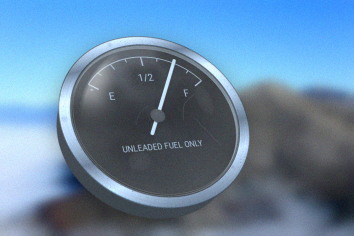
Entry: 0.75
